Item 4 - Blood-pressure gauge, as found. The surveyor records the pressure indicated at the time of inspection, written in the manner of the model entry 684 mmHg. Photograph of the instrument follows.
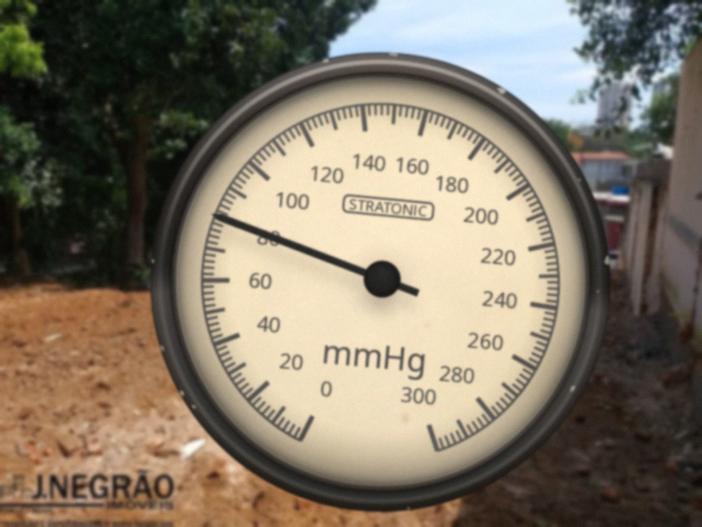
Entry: 80 mmHg
